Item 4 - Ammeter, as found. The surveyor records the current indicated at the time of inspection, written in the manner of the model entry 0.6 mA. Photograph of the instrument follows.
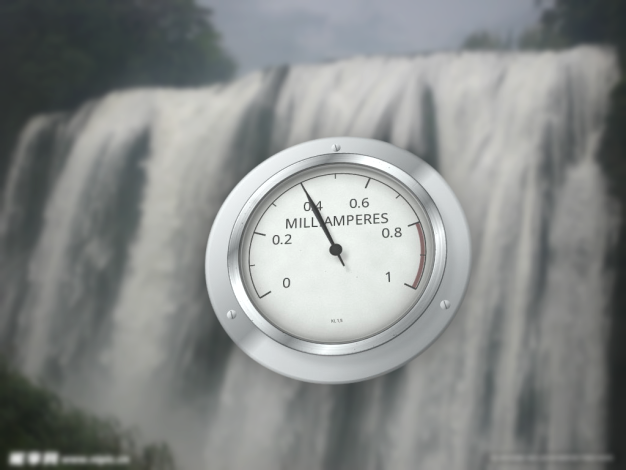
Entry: 0.4 mA
